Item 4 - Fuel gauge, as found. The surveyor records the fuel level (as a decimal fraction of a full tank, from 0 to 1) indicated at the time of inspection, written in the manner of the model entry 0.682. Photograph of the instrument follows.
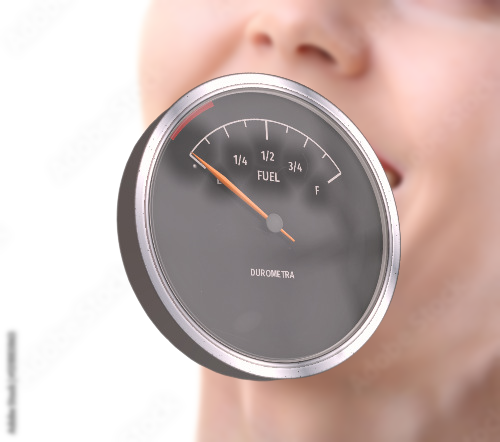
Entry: 0
